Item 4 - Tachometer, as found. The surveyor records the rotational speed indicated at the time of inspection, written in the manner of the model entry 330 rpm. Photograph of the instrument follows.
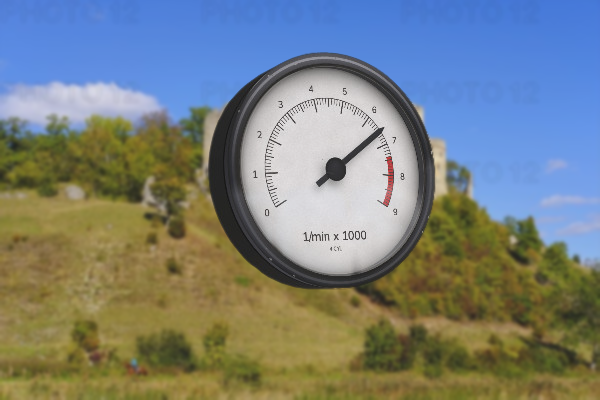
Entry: 6500 rpm
